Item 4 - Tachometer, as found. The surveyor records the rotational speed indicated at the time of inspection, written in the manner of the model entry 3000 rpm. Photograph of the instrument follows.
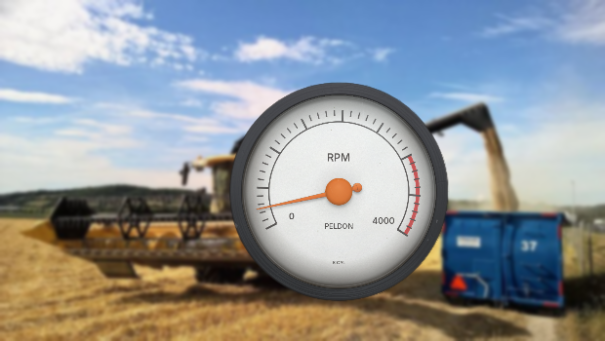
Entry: 250 rpm
